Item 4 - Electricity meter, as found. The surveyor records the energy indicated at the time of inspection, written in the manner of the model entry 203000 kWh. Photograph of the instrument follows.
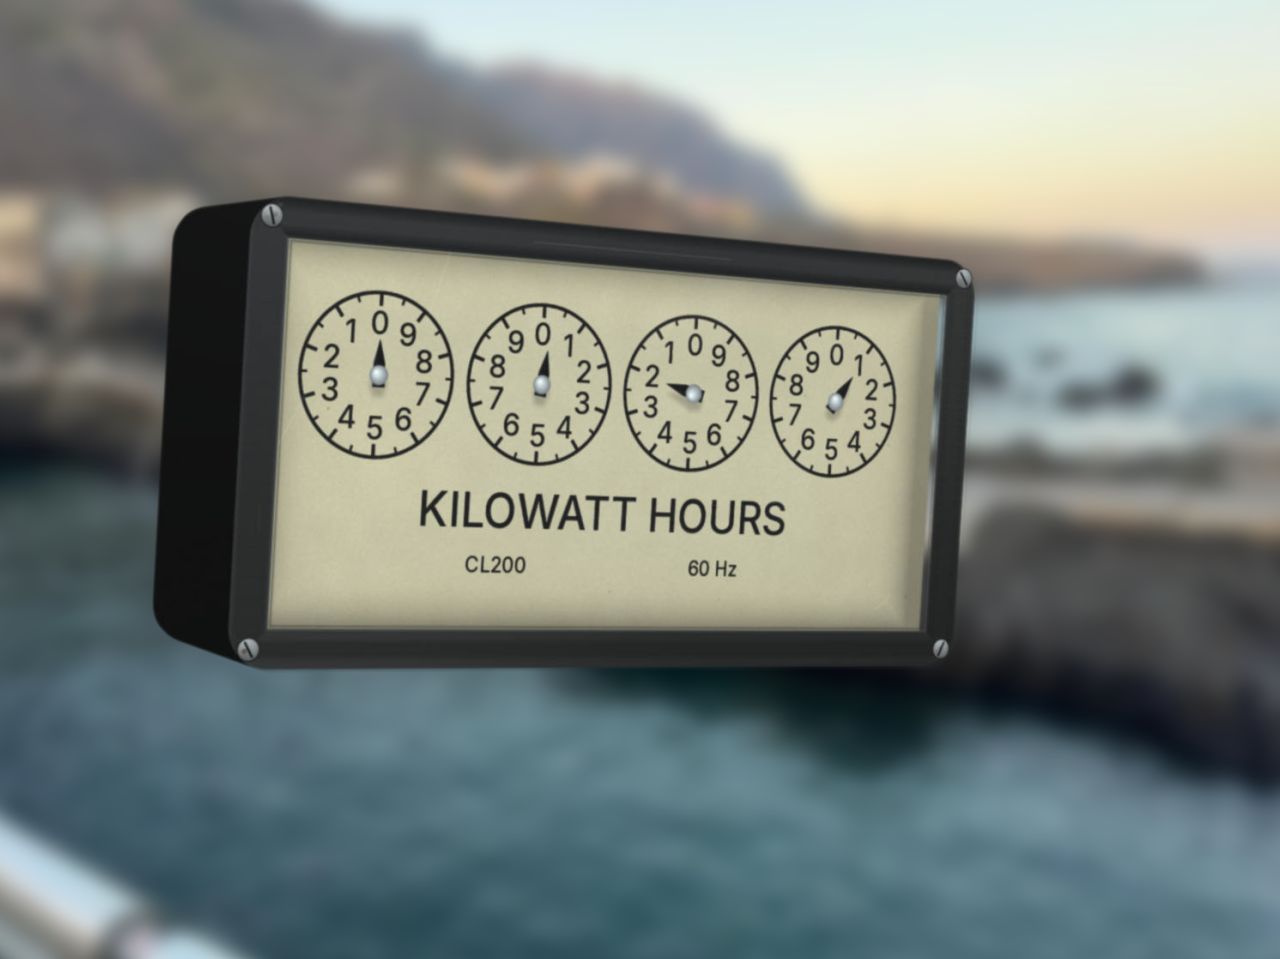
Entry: 21 kWh
